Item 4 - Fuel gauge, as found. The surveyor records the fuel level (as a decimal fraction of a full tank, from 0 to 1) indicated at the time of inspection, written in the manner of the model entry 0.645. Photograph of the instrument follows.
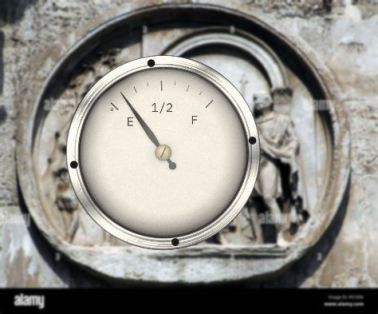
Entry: 0.125
